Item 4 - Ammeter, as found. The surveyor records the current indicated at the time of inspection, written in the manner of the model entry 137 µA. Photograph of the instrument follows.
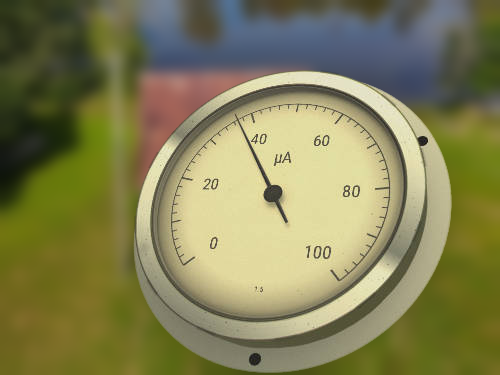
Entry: 37 µA
